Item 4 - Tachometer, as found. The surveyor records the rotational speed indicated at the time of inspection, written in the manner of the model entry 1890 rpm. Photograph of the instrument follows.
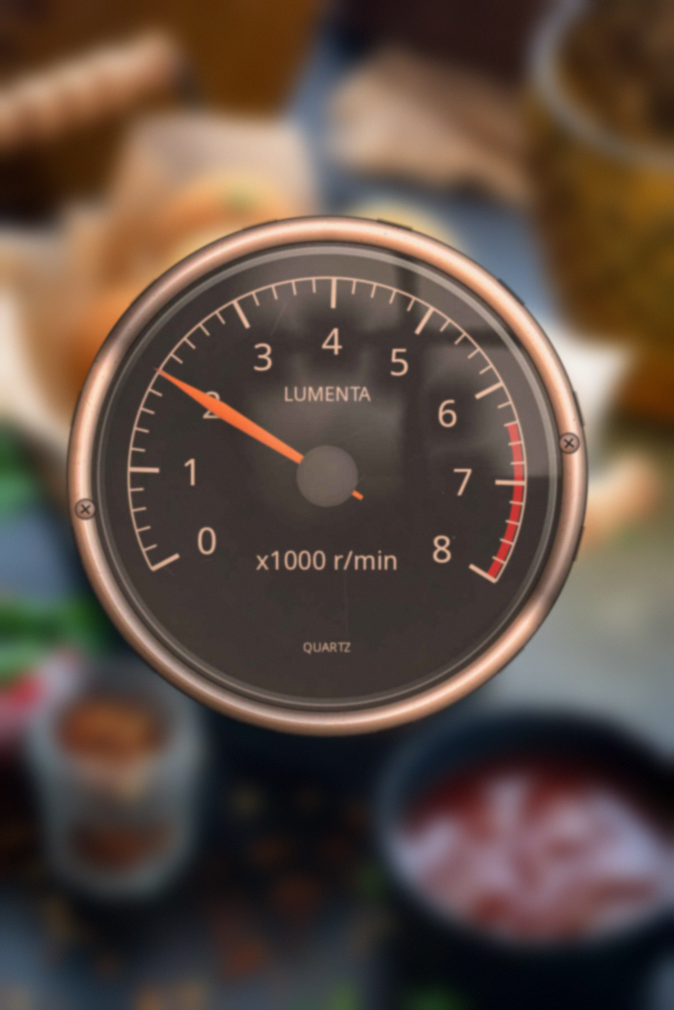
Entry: 2000 rpm
